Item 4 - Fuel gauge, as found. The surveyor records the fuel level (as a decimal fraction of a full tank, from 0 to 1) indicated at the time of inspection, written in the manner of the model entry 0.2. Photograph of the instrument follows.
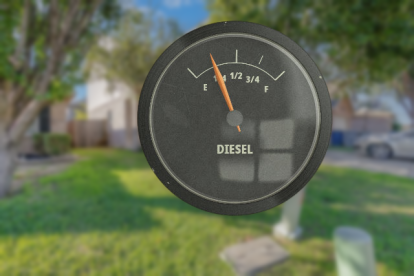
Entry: 0.25
